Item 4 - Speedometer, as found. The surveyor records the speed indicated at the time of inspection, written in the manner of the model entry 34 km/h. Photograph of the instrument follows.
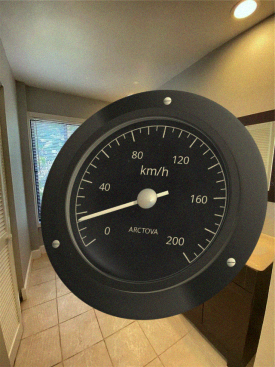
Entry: 15 km/h
